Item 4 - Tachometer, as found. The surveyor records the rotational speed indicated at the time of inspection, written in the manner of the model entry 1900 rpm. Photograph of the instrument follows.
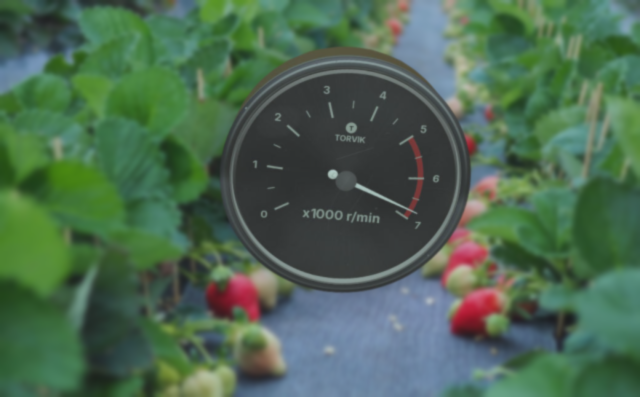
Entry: 6750 rpm
